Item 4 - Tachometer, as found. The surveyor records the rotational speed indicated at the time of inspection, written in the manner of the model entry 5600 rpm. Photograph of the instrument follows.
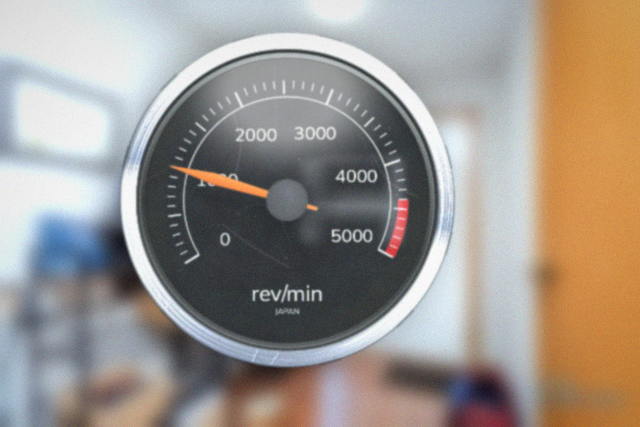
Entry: 1000 rpm
